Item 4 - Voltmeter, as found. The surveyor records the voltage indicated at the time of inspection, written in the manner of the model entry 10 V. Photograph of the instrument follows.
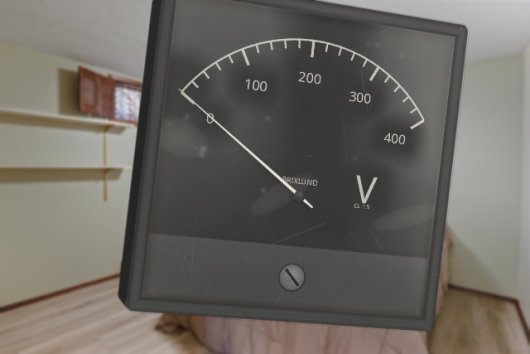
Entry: 0 V
